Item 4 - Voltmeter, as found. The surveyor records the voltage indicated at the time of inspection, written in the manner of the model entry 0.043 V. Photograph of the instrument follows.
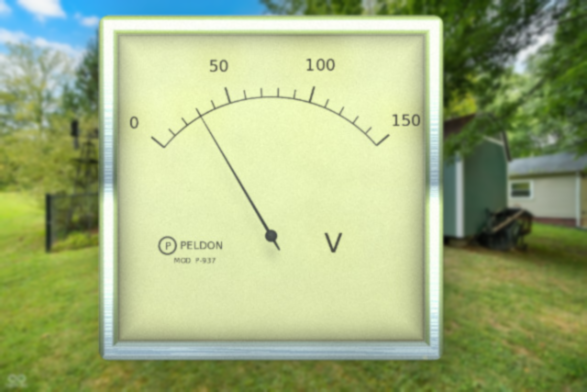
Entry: 30 V
